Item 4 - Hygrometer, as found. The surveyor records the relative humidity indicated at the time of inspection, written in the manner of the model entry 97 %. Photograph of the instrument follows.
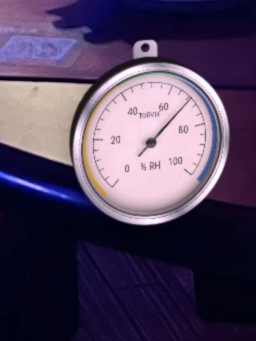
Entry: 68 %
